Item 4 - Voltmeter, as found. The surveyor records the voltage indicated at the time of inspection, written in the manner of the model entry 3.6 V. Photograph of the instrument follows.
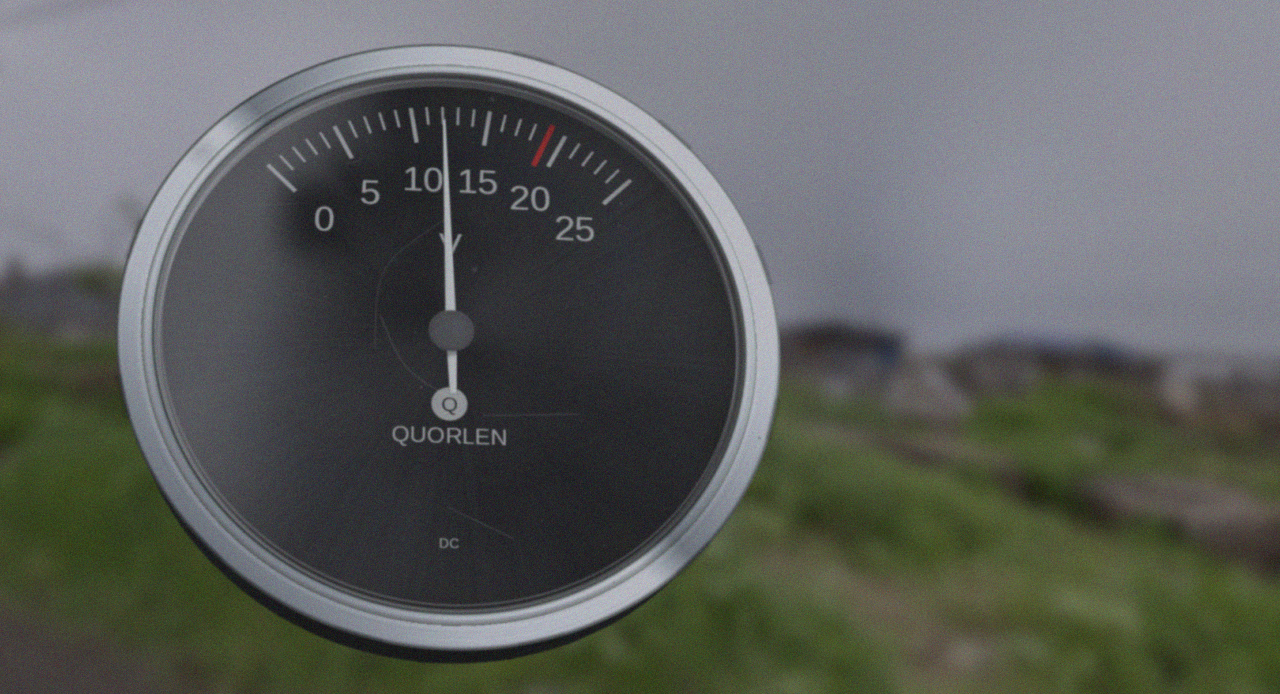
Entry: 12 V
